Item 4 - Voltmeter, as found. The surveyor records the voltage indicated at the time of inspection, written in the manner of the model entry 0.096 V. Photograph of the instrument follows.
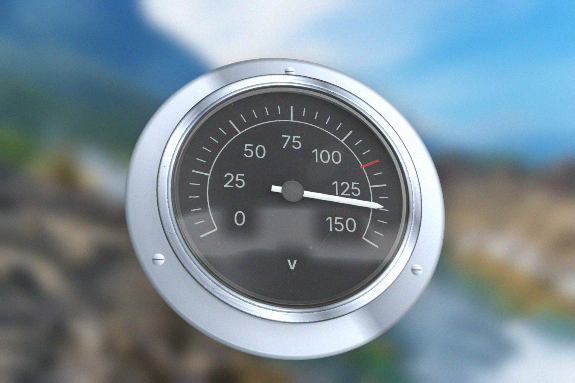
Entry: 135 V
